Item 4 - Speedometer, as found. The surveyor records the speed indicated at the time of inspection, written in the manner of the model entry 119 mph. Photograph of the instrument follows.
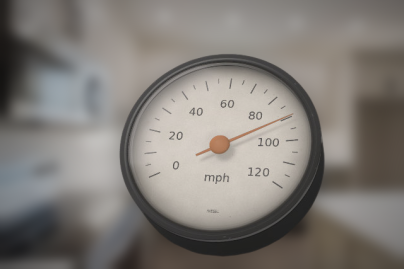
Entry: 90 mph
